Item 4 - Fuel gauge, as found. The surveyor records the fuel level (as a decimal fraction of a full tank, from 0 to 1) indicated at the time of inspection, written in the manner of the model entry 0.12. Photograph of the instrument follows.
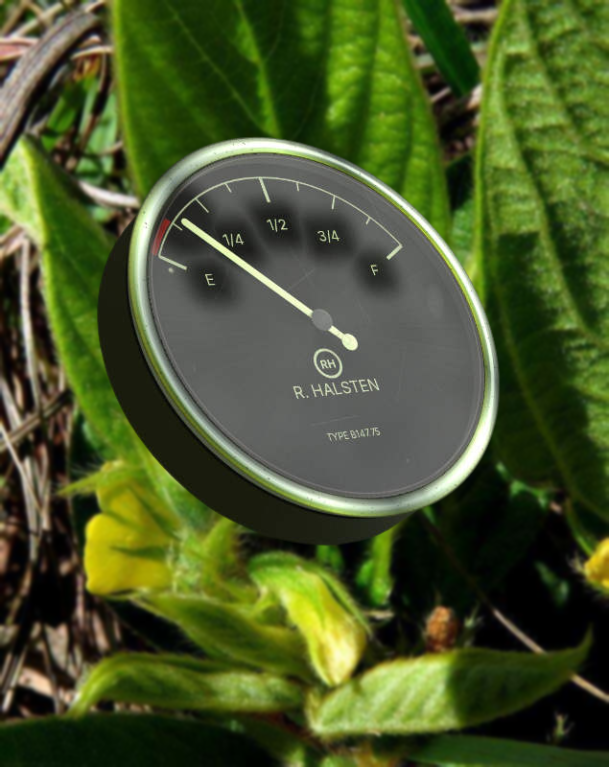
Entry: 0.125
